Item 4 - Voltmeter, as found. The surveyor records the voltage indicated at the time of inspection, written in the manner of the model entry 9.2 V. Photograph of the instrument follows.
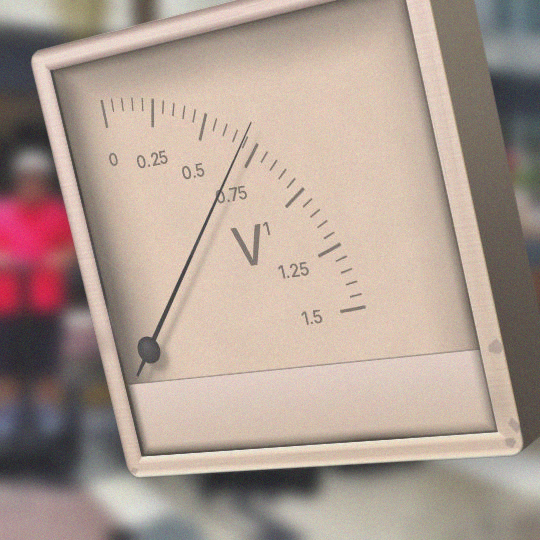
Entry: 0.7 V
